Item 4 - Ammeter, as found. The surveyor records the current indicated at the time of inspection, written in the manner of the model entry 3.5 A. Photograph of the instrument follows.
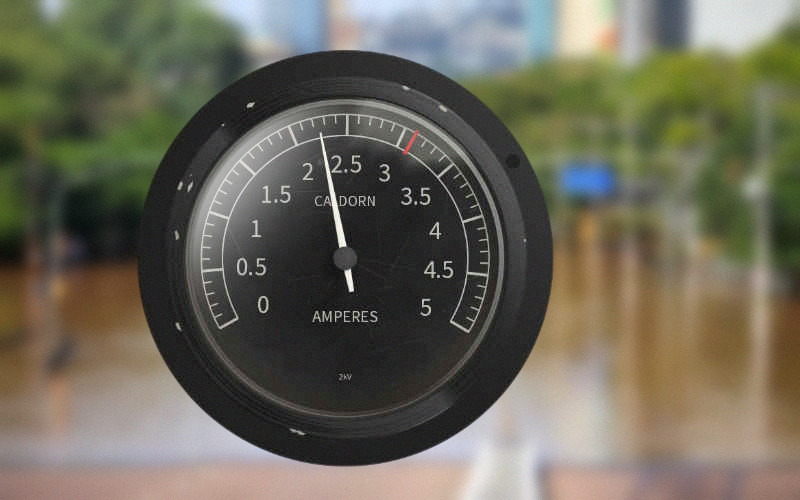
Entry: 2.25 A
